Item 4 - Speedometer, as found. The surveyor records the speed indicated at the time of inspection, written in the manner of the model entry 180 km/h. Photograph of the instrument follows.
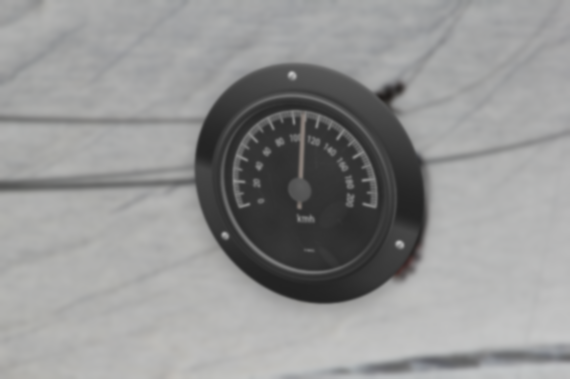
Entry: 110 km/h
